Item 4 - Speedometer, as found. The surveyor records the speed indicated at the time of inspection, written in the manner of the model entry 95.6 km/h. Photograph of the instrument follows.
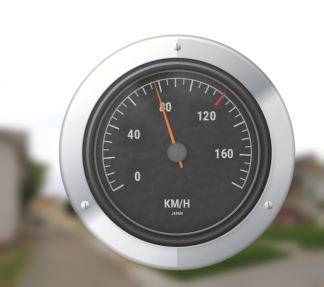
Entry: 77.5 km/h
